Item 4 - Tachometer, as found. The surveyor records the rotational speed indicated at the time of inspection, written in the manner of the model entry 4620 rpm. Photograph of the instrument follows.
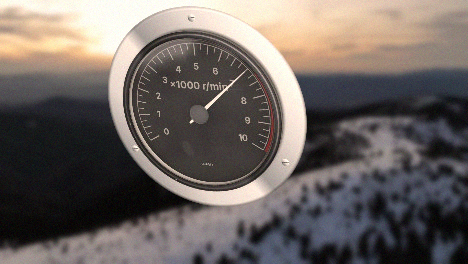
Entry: 7000 rpm
